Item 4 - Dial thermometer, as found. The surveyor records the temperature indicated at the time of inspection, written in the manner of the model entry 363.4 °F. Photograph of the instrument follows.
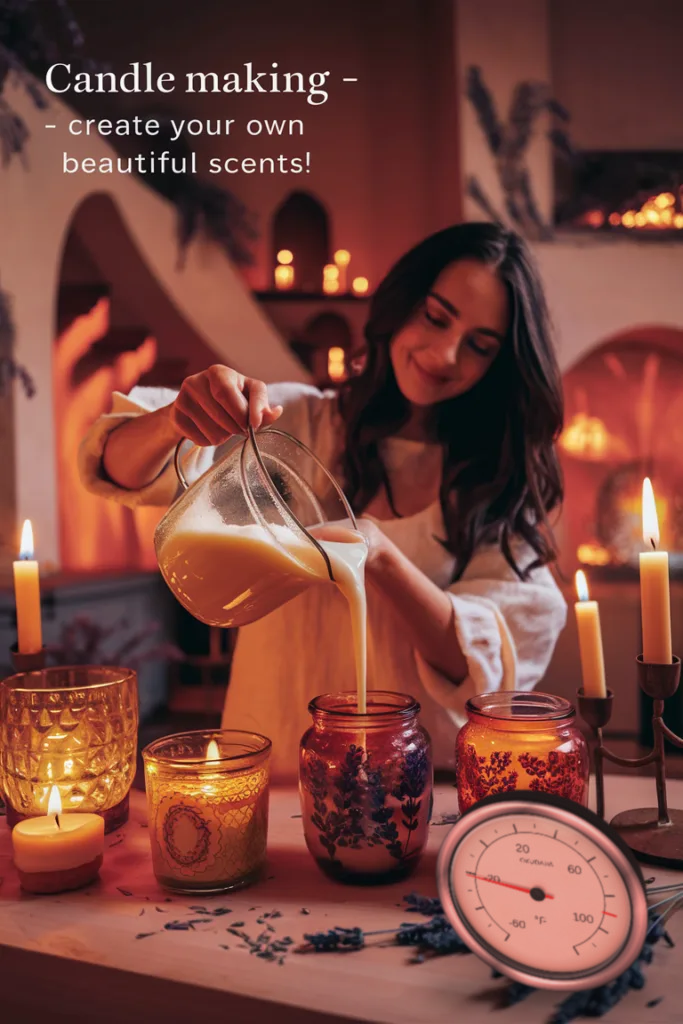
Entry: -20 °F
